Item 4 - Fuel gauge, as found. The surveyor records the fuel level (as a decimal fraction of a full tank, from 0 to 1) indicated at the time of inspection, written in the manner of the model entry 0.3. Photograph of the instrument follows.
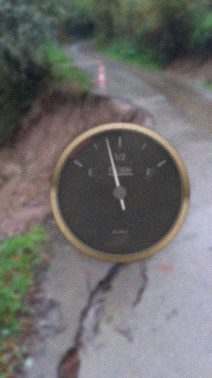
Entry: 0.375
